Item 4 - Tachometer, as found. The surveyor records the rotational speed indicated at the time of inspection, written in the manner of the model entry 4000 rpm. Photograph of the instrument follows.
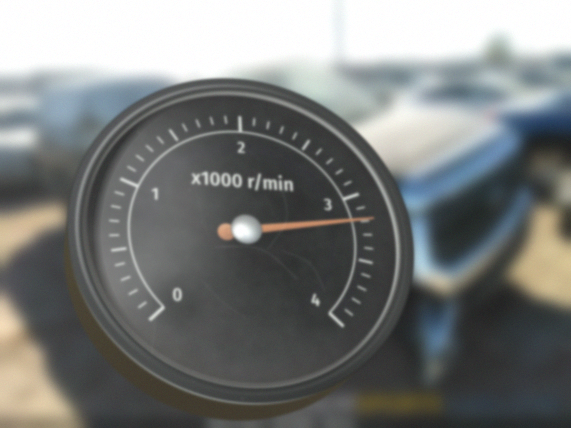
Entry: 3200 rpm
